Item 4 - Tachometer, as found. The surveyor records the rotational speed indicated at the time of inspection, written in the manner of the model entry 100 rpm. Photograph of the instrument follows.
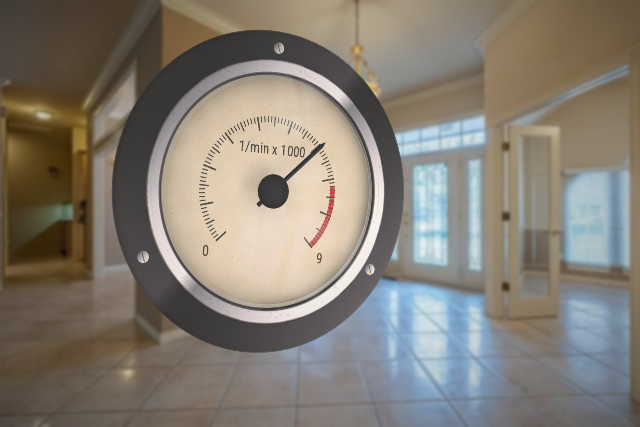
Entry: 6000 rpm
